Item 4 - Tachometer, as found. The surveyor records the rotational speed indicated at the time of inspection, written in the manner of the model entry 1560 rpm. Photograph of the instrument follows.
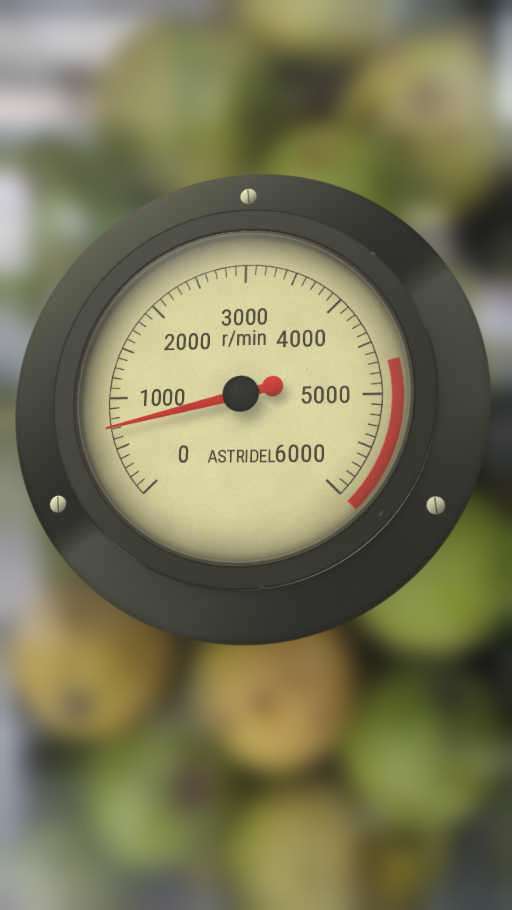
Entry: 700 rpm
